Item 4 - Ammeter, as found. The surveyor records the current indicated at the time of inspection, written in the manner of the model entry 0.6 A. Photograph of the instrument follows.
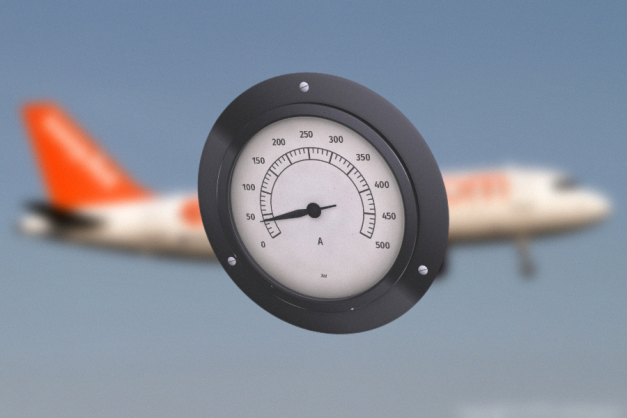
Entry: 40 A
